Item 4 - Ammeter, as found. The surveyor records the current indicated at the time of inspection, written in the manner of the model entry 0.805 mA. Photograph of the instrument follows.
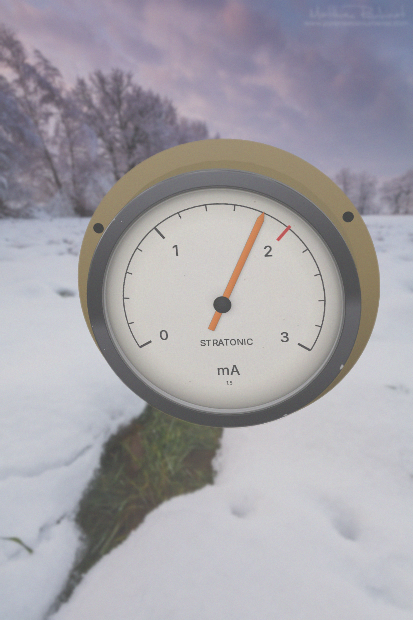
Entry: 1.8 mA
